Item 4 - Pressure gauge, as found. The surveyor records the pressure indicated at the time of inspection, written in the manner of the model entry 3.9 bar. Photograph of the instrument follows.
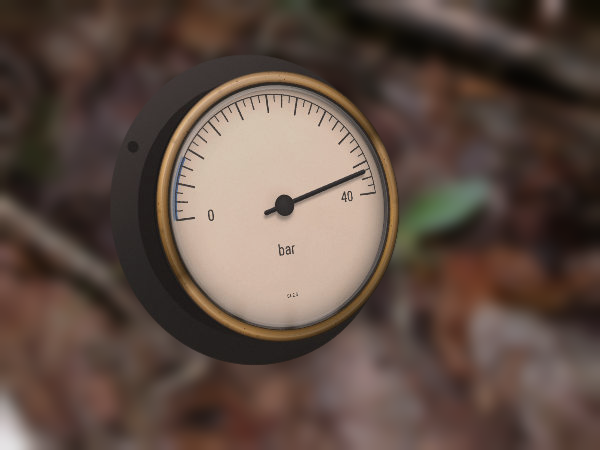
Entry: 37 bar
